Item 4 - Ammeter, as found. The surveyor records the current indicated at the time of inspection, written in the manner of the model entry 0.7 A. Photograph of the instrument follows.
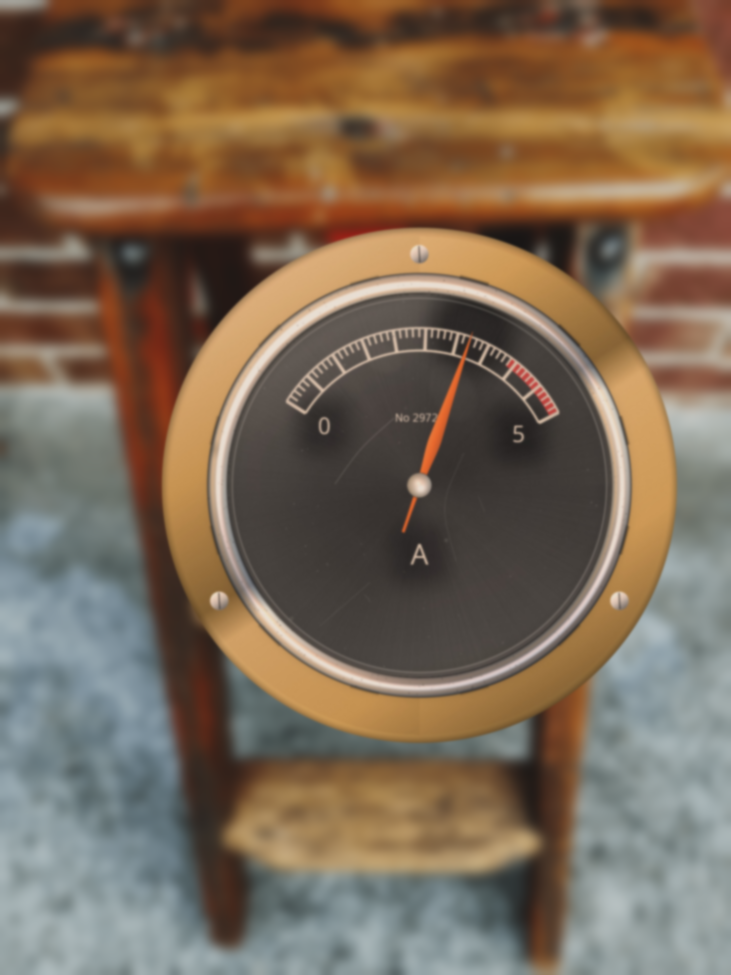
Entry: 3.2 A
